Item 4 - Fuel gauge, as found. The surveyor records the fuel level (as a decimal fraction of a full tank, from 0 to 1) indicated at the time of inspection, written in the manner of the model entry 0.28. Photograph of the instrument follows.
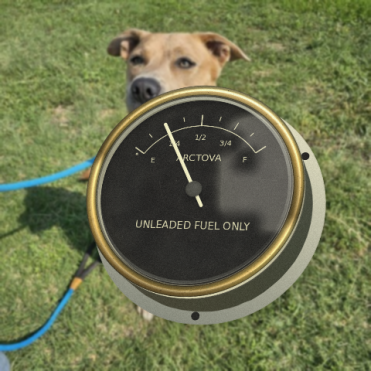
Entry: 0.25
